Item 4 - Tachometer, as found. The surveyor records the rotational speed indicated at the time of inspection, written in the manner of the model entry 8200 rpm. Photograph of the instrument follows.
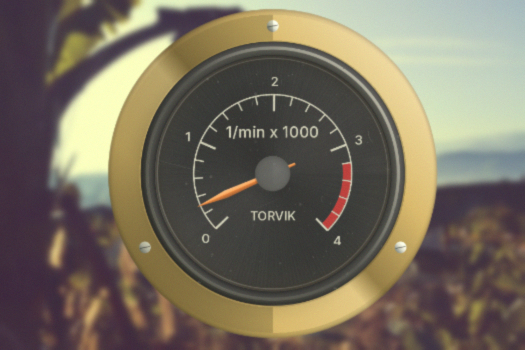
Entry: 300 rpm
